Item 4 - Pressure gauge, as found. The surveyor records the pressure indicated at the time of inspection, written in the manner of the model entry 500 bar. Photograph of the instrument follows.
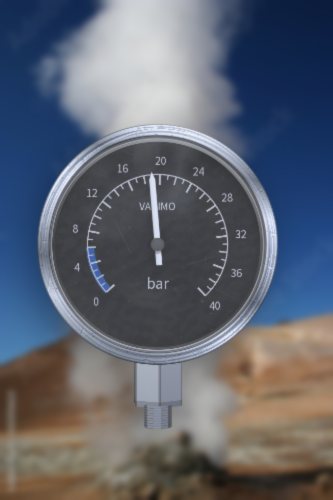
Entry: 19 bar
